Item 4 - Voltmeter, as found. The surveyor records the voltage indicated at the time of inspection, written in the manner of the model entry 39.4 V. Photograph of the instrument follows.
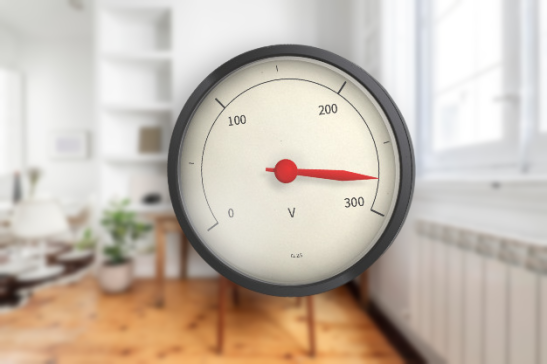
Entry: 275 V
